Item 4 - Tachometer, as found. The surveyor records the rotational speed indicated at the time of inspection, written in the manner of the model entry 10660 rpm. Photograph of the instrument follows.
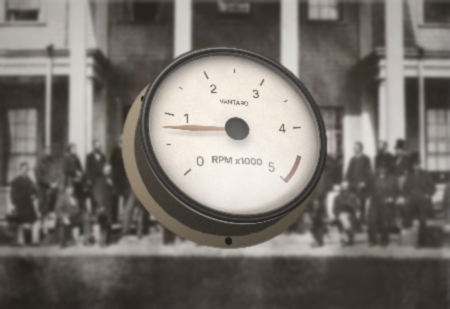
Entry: 750 rpm
